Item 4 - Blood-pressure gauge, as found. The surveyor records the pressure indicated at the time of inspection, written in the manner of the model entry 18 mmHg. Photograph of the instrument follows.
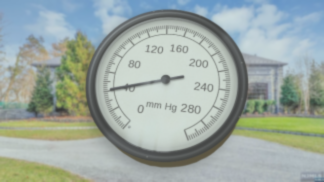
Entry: 40 mmHg
